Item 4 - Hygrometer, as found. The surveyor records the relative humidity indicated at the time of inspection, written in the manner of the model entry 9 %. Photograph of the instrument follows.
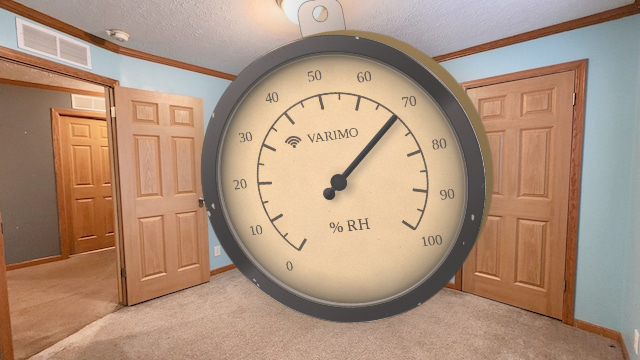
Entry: 70 %
